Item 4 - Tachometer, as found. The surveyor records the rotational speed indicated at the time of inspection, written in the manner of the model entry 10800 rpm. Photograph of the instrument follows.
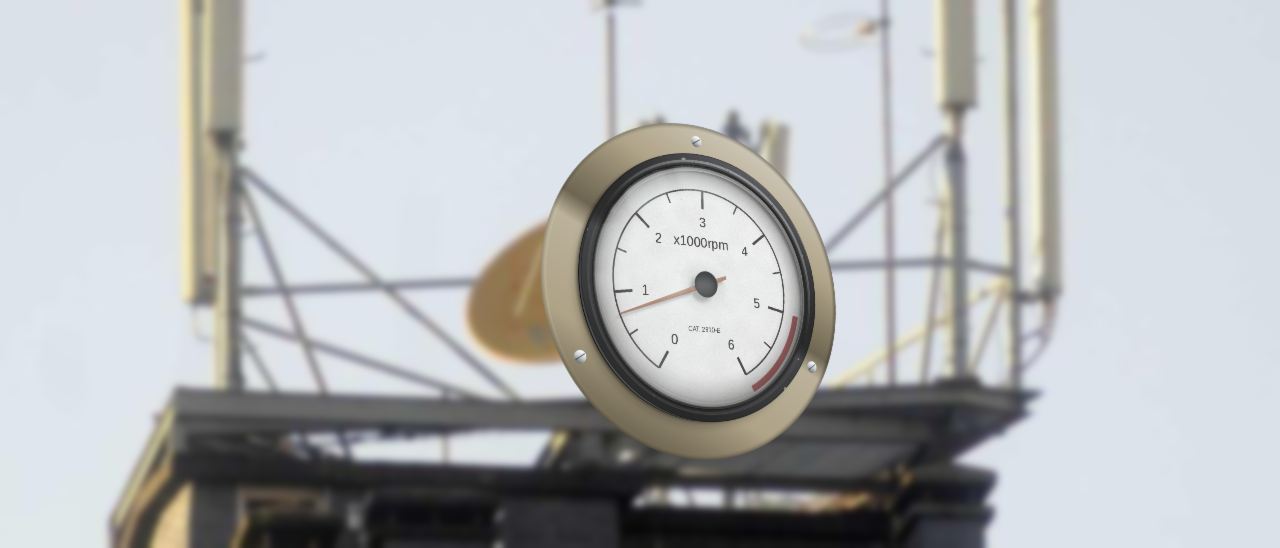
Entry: 750 rpm
